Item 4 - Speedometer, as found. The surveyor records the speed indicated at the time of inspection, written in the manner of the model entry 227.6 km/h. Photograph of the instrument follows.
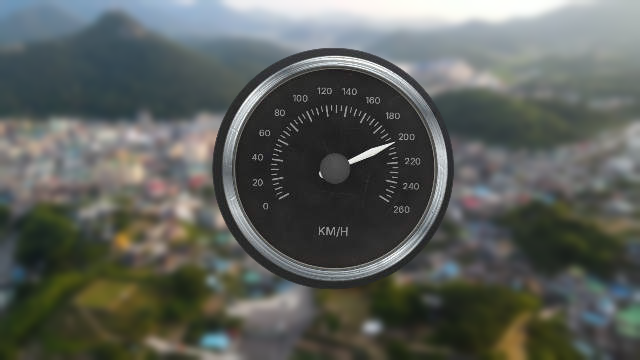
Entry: 200 km/h
